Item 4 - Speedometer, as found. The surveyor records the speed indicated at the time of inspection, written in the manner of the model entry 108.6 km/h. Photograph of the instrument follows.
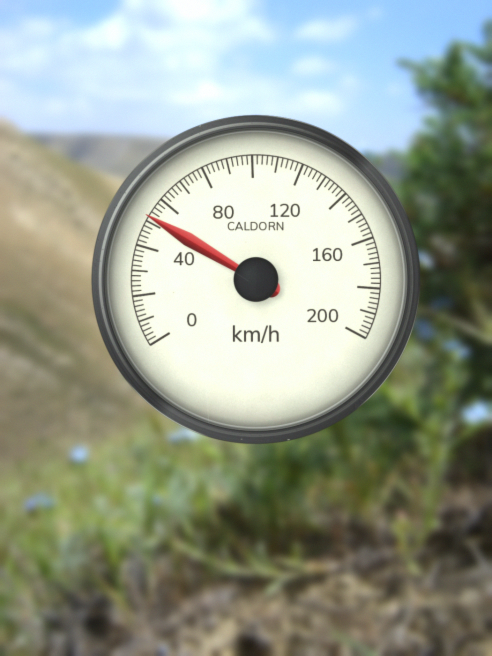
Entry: 52 km/h
